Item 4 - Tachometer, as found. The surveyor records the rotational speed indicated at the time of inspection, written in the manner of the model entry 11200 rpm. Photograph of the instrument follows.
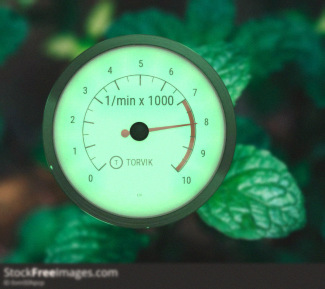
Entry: 8000 rpm
